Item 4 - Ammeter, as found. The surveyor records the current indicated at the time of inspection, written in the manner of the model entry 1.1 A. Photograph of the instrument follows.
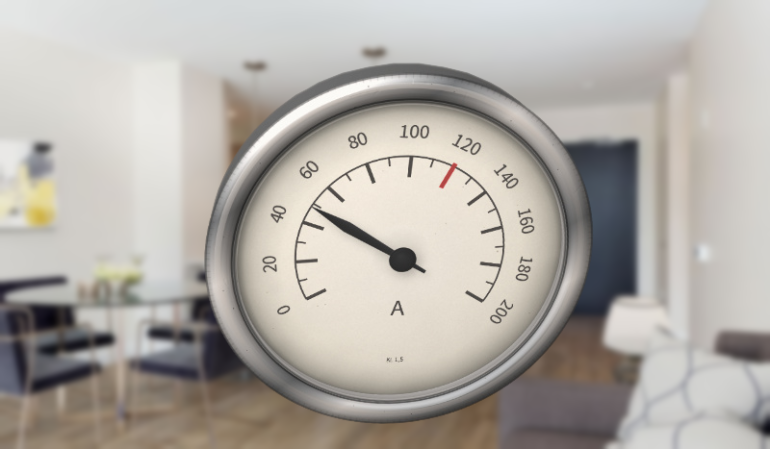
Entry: 50 A
